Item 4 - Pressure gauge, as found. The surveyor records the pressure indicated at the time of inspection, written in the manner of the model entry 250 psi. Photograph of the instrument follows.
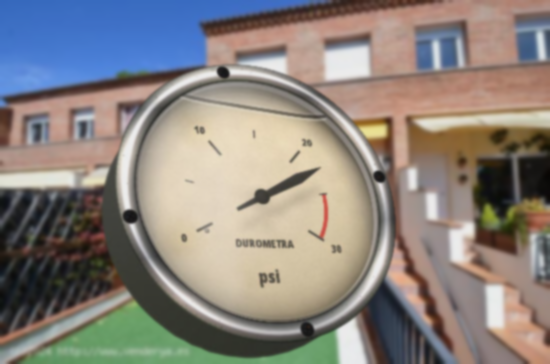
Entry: 22.5 psi
